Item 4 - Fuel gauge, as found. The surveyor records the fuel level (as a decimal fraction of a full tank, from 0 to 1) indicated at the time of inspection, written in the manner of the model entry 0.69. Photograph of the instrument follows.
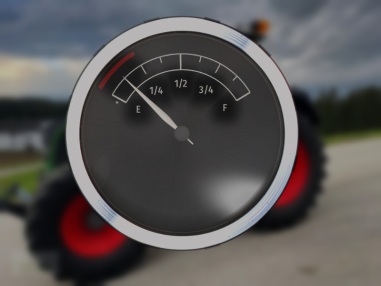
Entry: 0.125
